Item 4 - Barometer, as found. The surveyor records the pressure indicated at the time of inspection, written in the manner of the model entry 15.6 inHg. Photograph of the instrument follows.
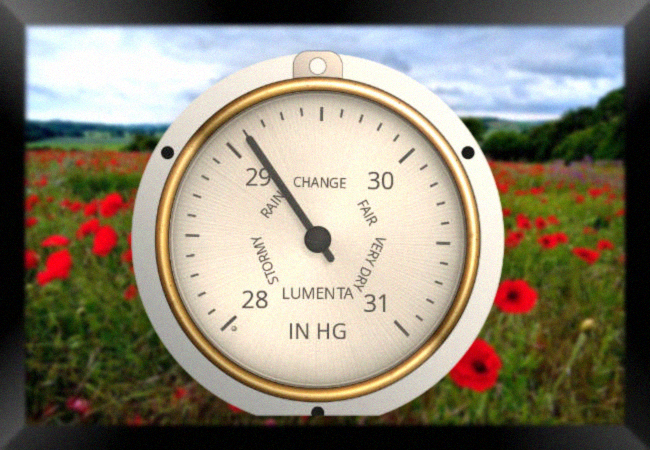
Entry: 29.1 inHg
